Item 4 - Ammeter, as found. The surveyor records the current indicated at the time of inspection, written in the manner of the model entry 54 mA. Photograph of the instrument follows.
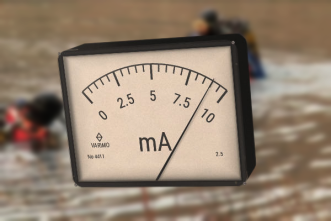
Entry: 9 mA
